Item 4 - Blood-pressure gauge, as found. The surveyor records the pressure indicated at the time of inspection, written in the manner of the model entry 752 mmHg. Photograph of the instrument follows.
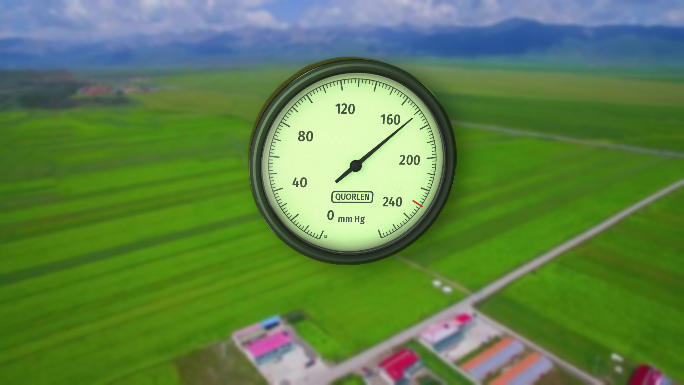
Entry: 170 mmHg
